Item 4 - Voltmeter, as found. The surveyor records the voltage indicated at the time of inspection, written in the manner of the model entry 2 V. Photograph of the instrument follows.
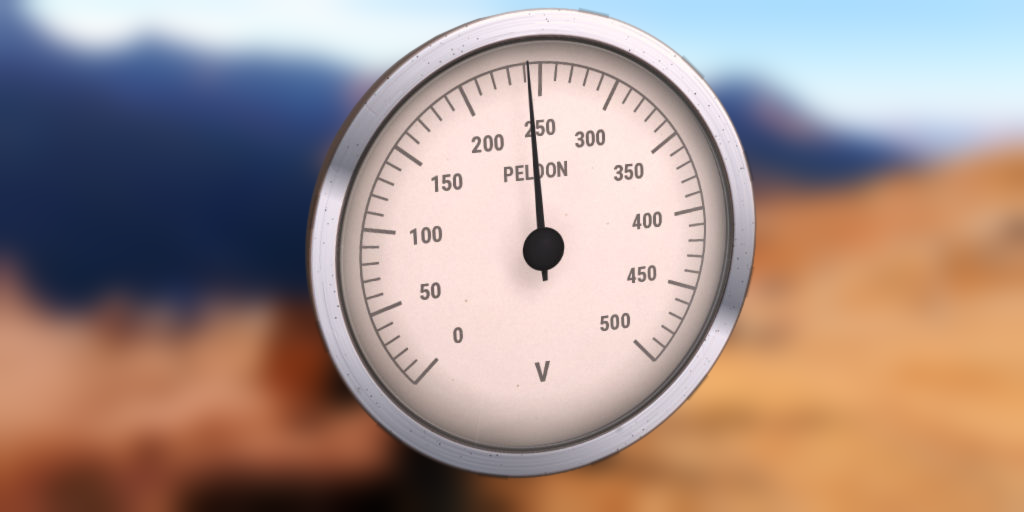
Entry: 240 V
